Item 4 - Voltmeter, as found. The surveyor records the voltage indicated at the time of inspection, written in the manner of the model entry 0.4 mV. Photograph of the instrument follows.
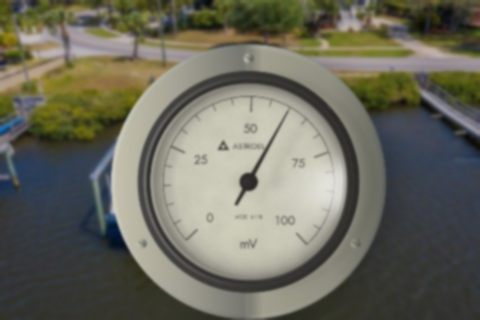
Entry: 60 mV
